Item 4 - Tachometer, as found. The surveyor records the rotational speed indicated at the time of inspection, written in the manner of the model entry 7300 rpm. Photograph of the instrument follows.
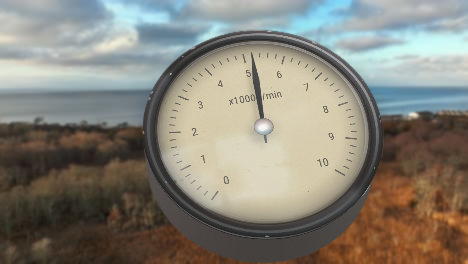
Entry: 5200 rpm
